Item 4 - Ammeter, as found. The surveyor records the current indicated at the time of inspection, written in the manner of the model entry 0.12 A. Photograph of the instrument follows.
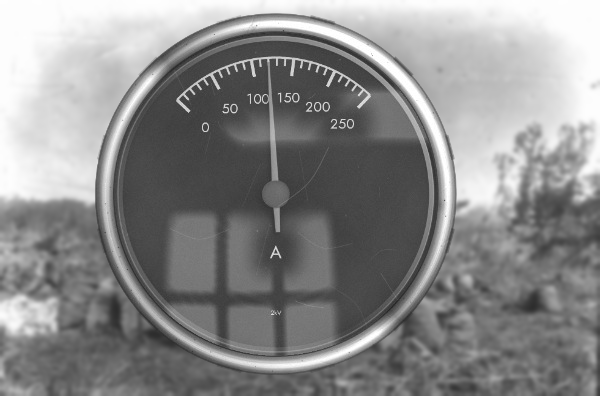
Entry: 120 A
